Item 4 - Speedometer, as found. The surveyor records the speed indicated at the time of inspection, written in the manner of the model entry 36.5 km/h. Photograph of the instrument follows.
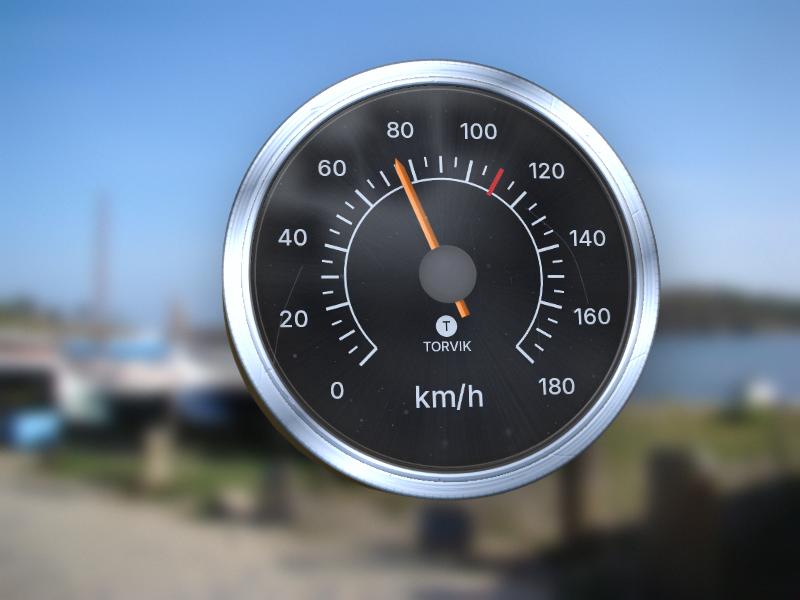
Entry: 75 km/h
